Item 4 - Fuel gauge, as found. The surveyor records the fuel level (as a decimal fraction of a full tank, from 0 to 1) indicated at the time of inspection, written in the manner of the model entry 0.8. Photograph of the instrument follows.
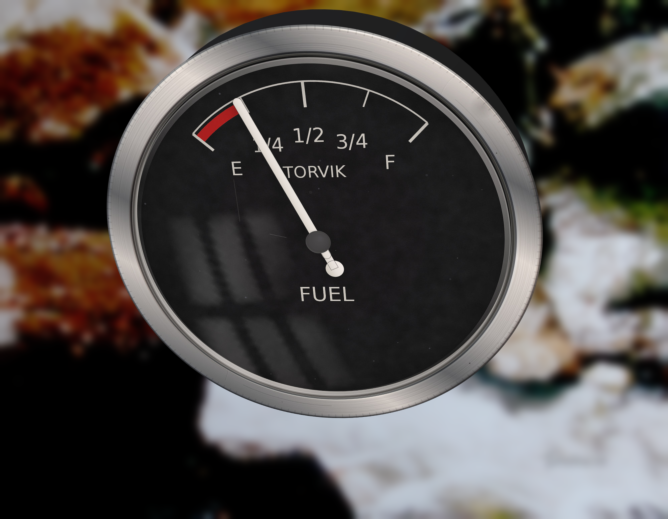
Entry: 0.25
